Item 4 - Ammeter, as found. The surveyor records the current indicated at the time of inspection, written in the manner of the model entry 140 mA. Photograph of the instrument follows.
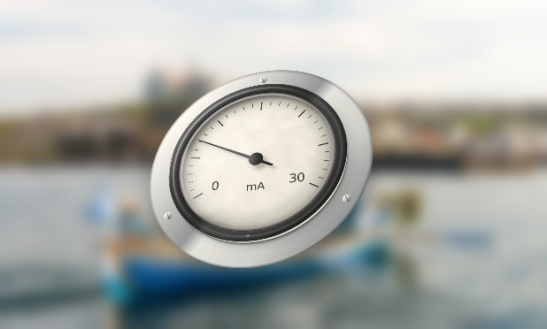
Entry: 7 mA
